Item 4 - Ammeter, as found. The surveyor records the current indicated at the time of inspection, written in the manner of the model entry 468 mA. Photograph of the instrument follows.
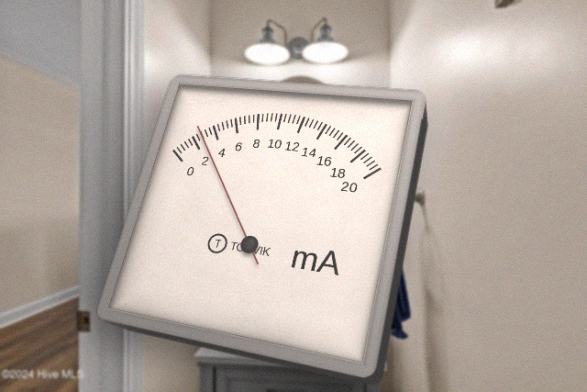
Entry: 2.8 mA
